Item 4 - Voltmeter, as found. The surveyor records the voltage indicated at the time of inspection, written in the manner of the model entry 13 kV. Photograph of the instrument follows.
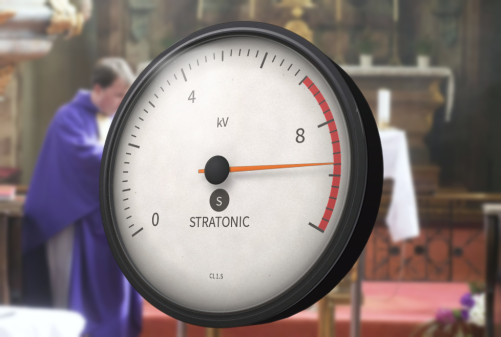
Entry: 8.8 kV
